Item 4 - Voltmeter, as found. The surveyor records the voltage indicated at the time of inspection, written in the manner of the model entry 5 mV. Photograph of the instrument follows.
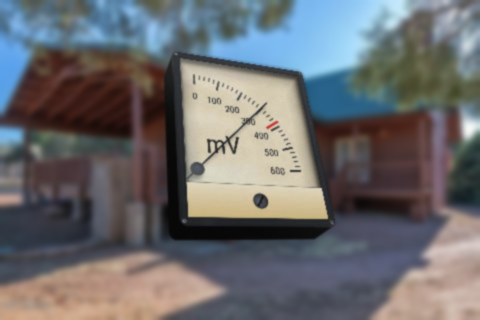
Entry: 300 mV
